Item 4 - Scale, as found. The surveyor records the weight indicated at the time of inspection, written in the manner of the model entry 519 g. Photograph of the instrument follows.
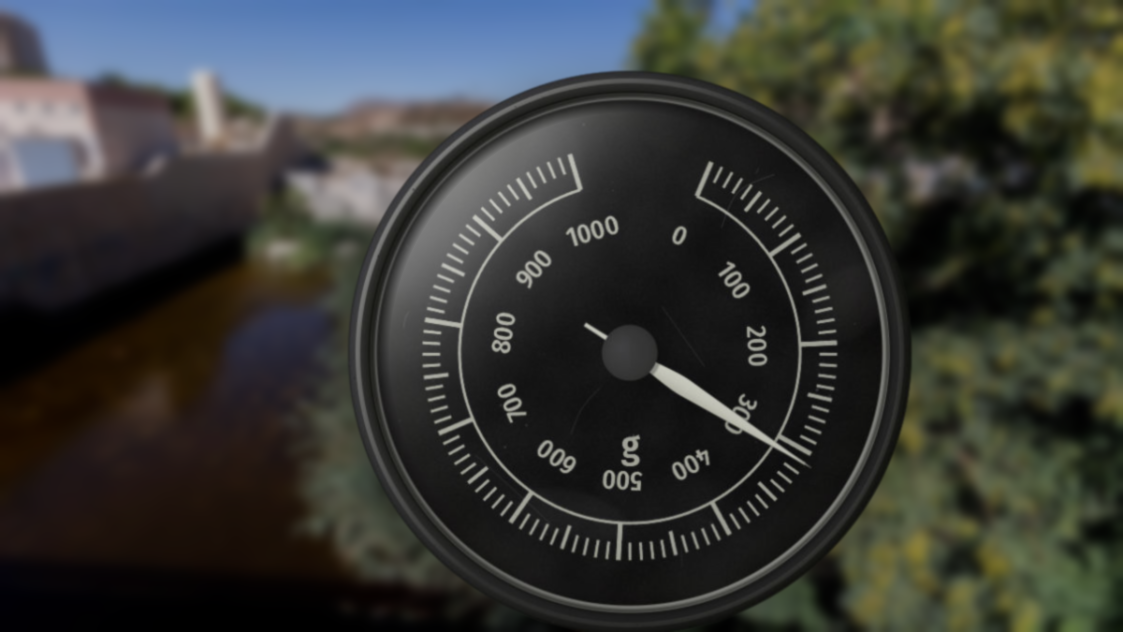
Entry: 310 g
